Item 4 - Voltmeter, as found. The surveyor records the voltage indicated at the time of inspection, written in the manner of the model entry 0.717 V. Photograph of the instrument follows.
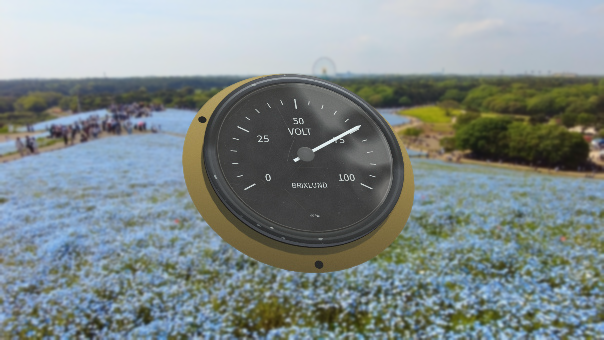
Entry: 75 V
